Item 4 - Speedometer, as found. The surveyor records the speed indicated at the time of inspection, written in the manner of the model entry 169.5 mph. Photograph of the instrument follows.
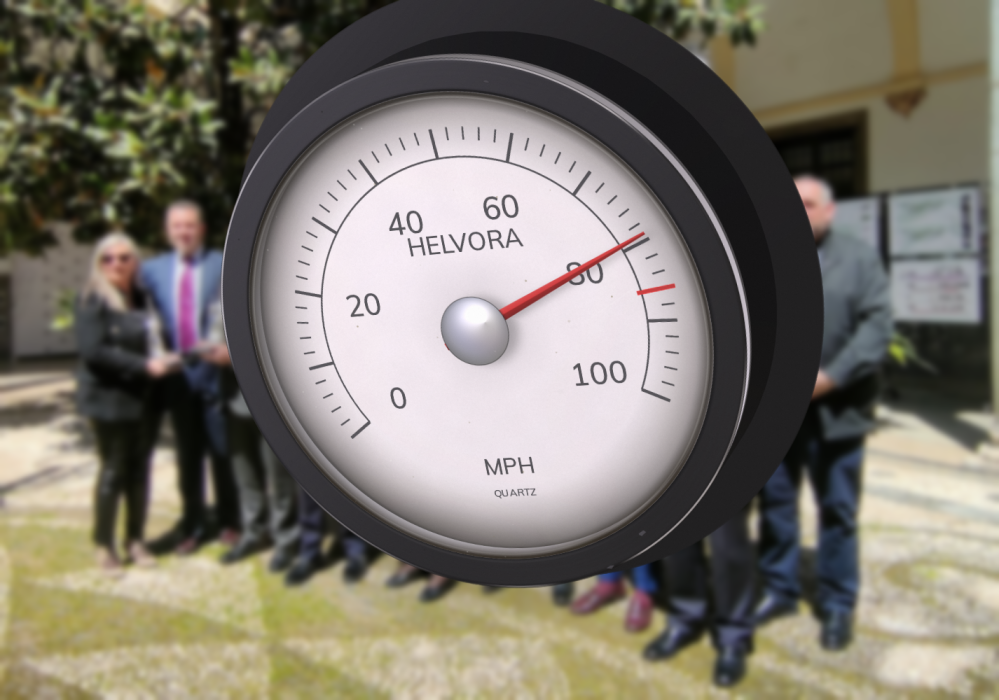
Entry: 79 mph
